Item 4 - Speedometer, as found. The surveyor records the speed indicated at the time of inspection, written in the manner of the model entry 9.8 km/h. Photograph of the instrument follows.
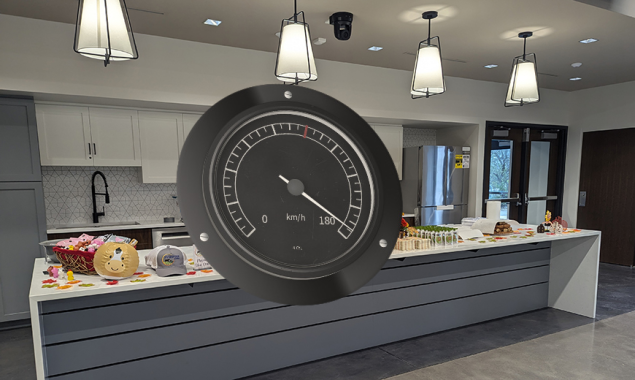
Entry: 175 km/h
